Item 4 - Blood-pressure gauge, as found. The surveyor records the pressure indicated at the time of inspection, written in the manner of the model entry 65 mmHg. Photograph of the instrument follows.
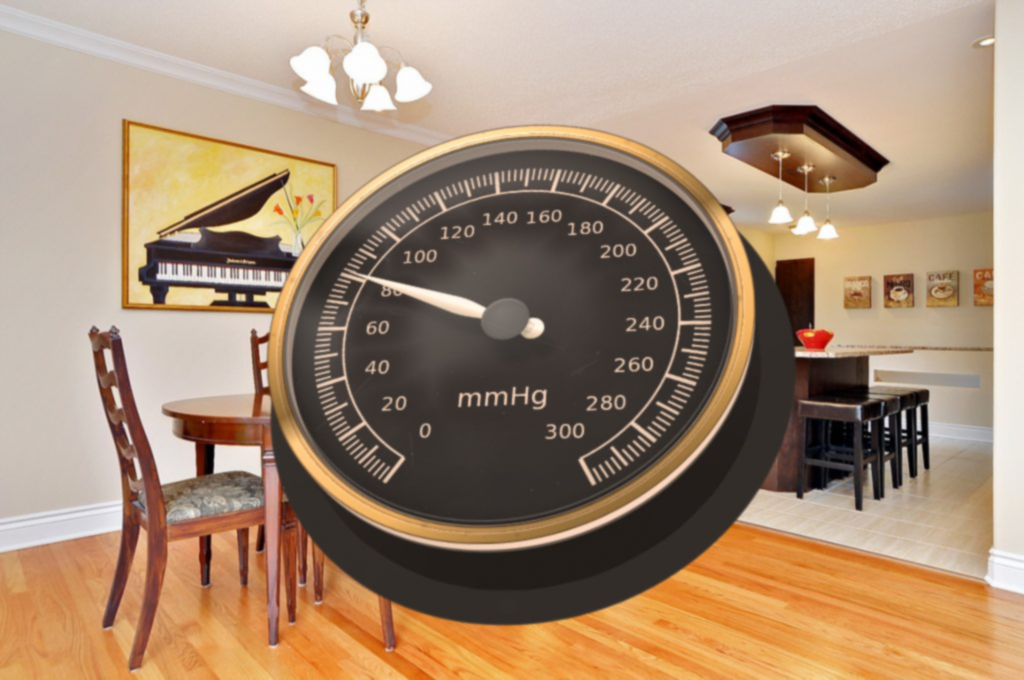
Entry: 80 mmHg
